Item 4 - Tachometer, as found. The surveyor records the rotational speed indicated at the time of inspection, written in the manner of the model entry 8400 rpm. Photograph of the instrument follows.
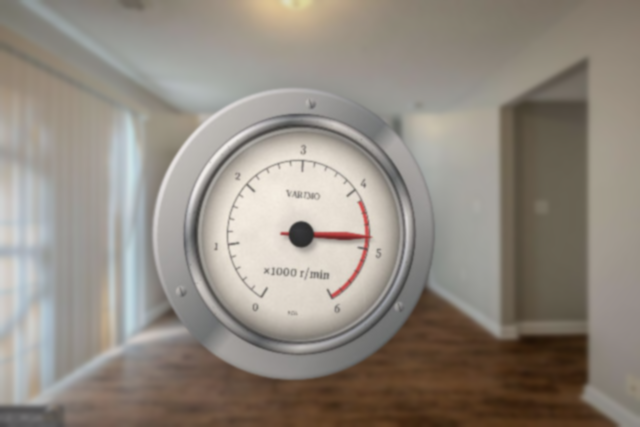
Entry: 4800 rpm
